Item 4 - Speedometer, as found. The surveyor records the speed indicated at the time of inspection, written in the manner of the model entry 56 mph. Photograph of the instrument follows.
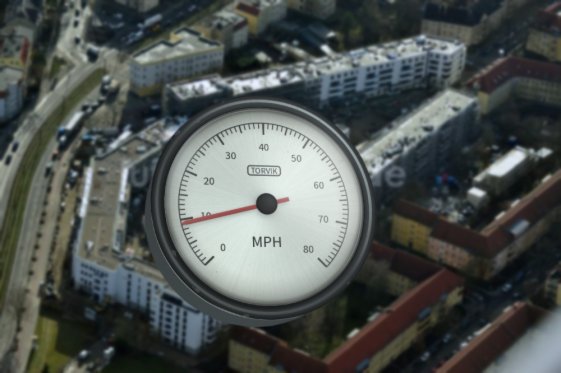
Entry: 9 mph
